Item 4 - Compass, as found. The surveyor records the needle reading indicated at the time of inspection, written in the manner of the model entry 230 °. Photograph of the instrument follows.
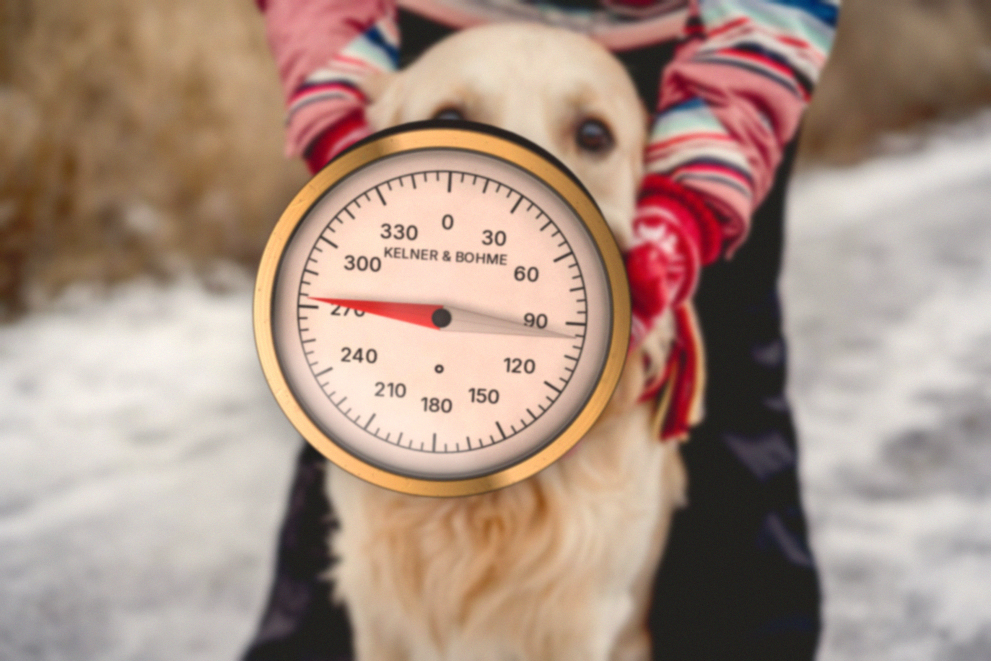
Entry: 275 °
